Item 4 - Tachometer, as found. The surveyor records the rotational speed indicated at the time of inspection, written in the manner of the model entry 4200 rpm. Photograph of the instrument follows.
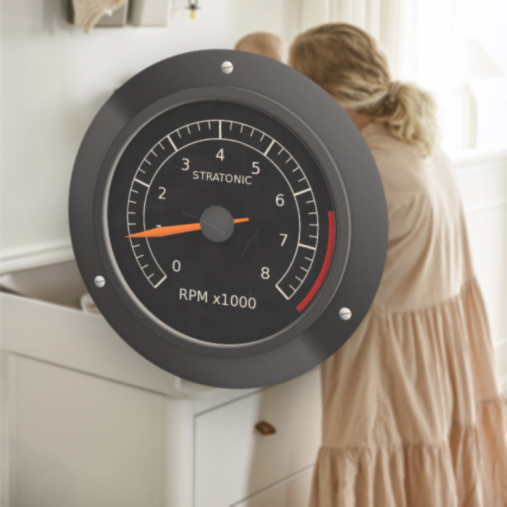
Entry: 1000 rpm
